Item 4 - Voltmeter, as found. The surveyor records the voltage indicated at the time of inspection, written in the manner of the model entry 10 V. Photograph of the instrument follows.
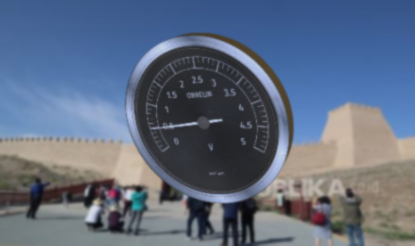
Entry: 0.5 V
